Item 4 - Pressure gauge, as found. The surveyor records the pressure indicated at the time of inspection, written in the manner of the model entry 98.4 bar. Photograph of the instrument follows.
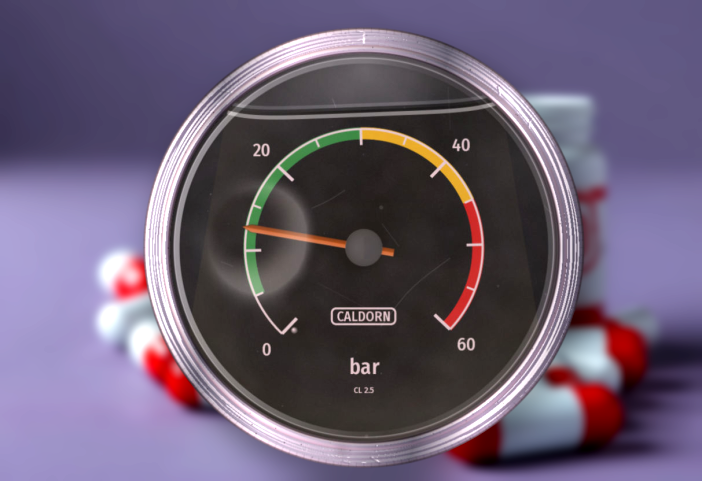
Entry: 12.5 bar
